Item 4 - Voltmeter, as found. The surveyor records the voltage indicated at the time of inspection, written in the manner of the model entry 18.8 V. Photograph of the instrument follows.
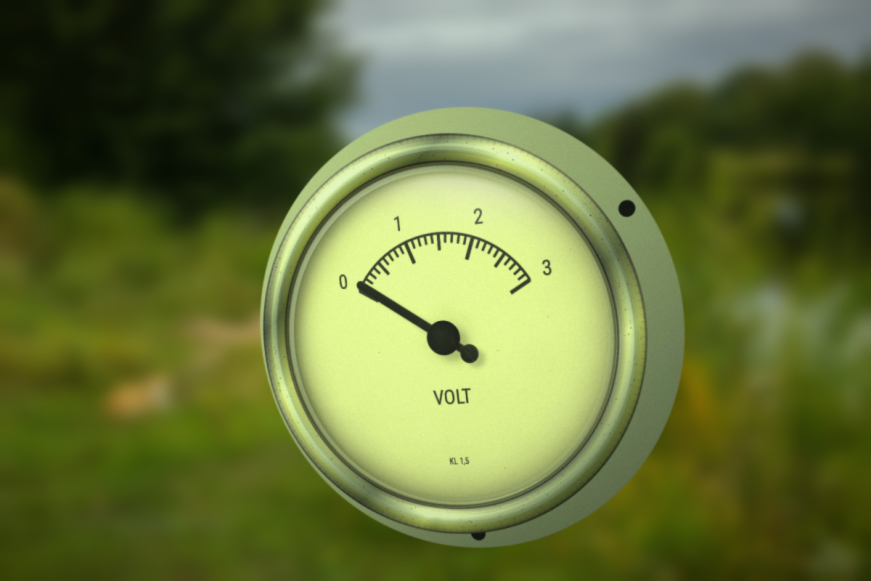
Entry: 0.1 V
